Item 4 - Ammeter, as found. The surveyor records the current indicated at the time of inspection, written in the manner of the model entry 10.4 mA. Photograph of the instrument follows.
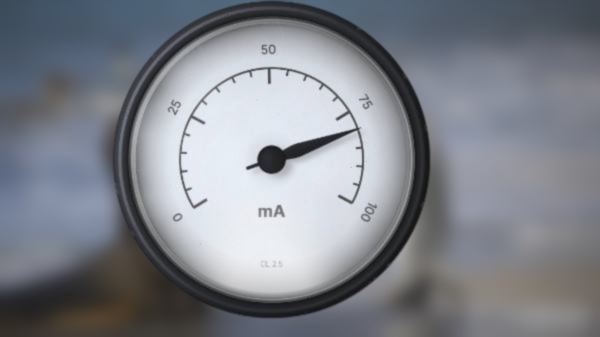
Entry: 80 mA
